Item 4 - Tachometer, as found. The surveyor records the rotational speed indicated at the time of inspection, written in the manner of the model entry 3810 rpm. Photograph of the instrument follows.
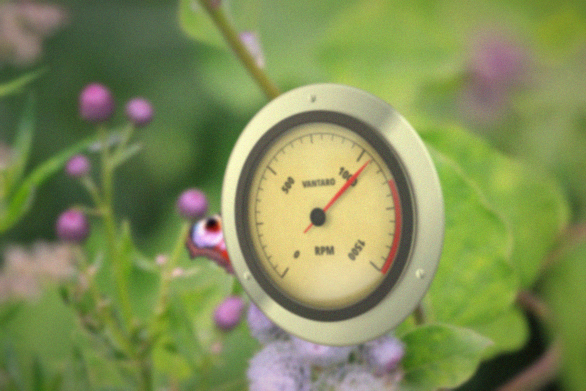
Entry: 1050 rpm
